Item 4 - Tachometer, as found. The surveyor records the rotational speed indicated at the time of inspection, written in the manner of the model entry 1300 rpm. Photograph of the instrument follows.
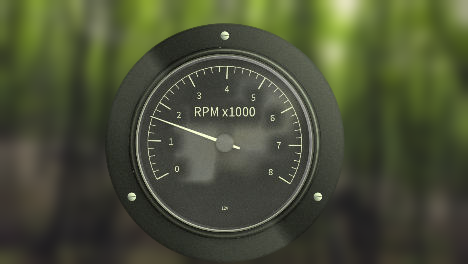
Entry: 1600 rpm
